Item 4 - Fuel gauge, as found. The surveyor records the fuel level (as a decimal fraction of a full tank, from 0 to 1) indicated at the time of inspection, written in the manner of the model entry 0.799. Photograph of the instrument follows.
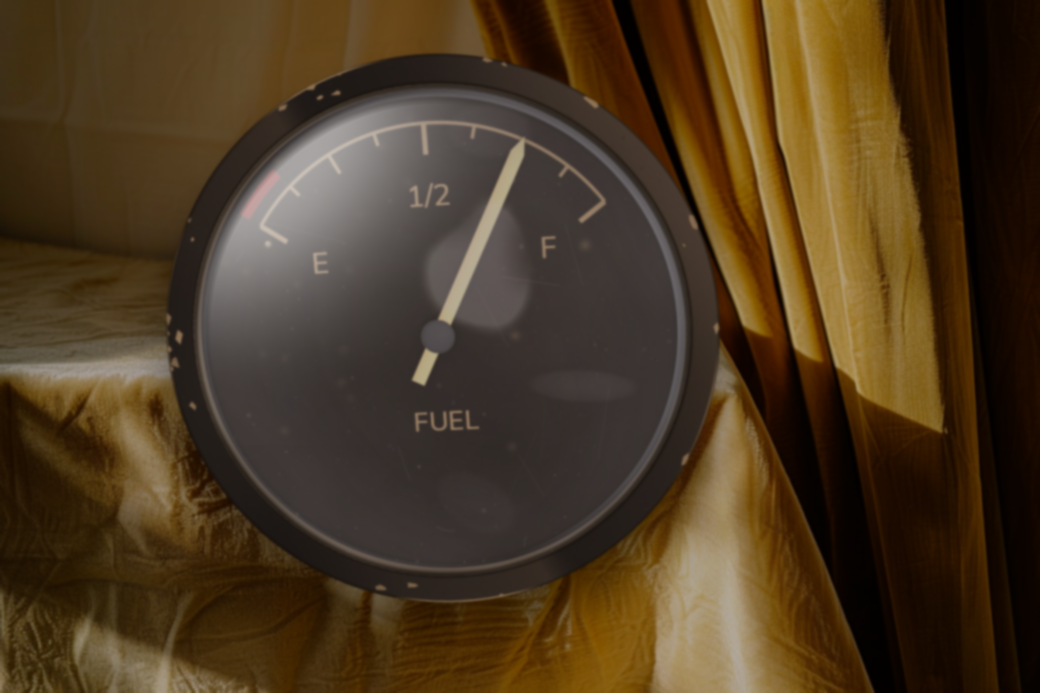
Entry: 0.75
